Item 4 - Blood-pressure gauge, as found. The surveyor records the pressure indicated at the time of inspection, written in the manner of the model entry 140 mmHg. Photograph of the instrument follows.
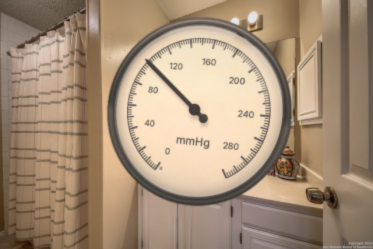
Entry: 100 mmHg
